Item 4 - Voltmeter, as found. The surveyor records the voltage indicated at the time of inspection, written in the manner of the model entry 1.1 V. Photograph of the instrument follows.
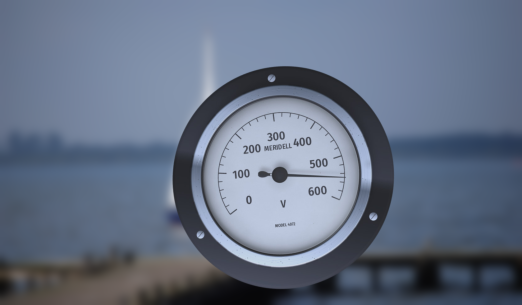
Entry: 550 V
